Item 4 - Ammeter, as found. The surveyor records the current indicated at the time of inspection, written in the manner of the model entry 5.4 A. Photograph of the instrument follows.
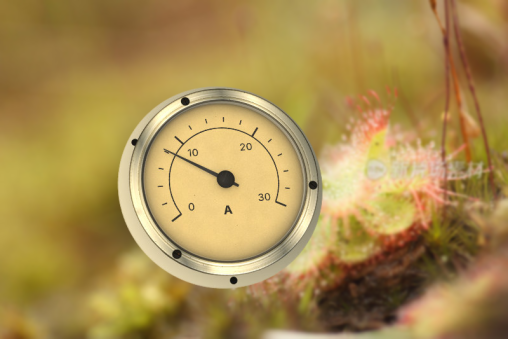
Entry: 8 A
